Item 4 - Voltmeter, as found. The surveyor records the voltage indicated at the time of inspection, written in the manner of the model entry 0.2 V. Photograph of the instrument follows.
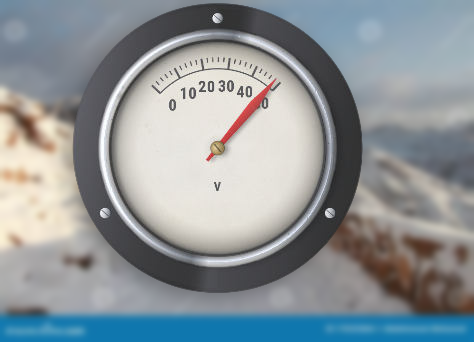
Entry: 48 V
